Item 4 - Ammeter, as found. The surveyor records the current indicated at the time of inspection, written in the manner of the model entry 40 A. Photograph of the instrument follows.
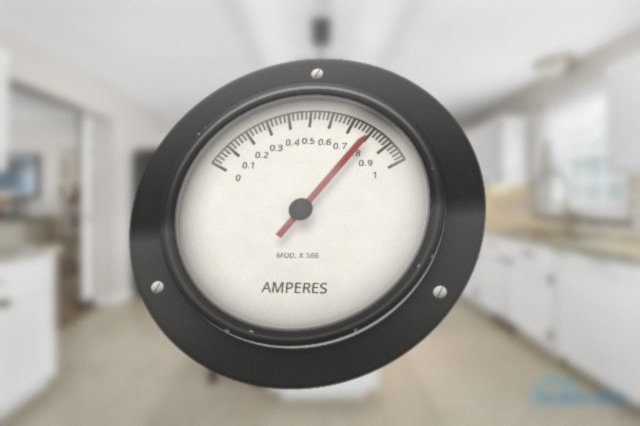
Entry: 0.8 A
